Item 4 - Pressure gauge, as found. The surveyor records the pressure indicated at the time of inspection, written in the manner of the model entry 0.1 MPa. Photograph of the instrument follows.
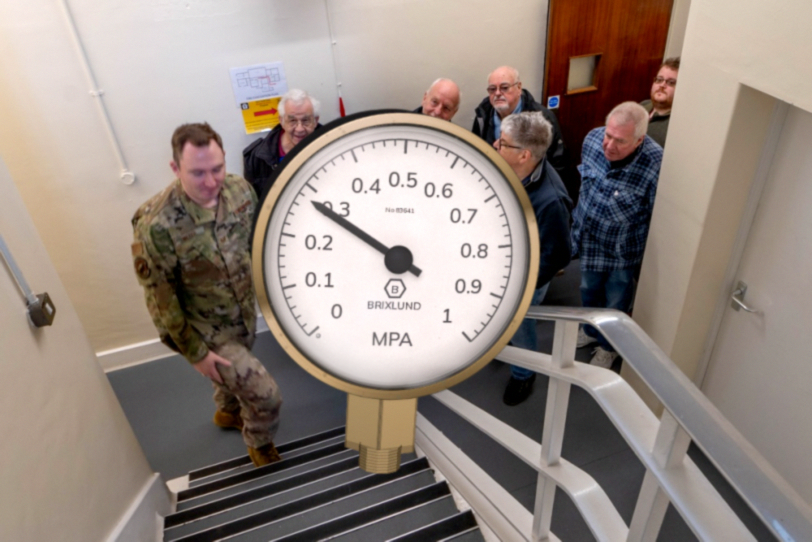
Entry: 0.28 MPa
